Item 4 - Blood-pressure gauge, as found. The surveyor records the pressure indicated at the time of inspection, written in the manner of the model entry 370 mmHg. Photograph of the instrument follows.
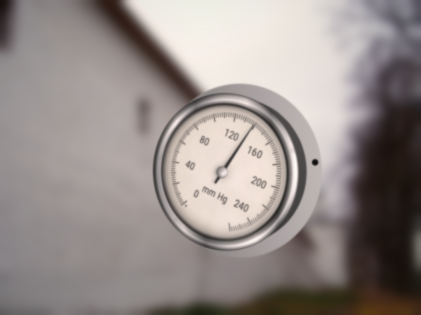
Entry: 140 mmHg
